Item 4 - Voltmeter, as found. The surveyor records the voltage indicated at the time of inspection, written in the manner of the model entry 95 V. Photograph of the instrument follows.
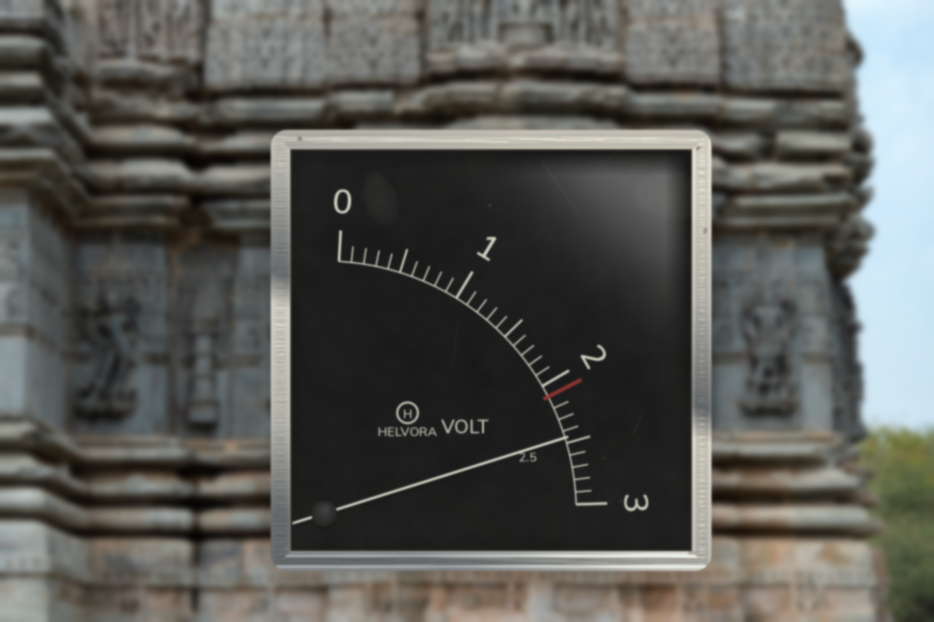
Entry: 2.45 V
